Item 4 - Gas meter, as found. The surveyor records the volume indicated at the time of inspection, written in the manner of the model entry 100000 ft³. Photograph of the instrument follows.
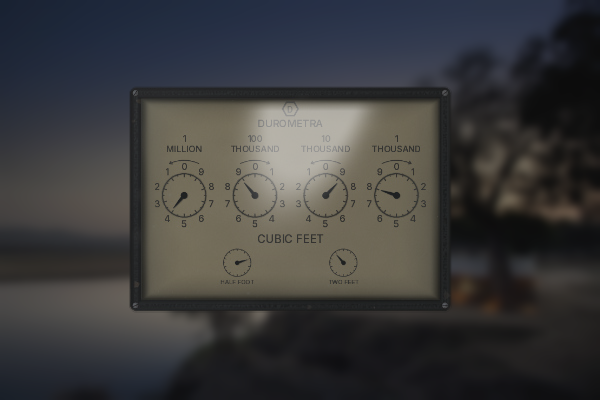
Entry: 388800 ft³
